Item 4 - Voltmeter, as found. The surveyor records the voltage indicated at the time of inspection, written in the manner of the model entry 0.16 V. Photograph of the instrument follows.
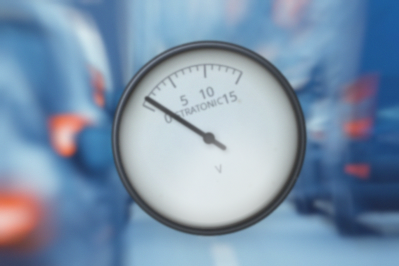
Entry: 1 V
